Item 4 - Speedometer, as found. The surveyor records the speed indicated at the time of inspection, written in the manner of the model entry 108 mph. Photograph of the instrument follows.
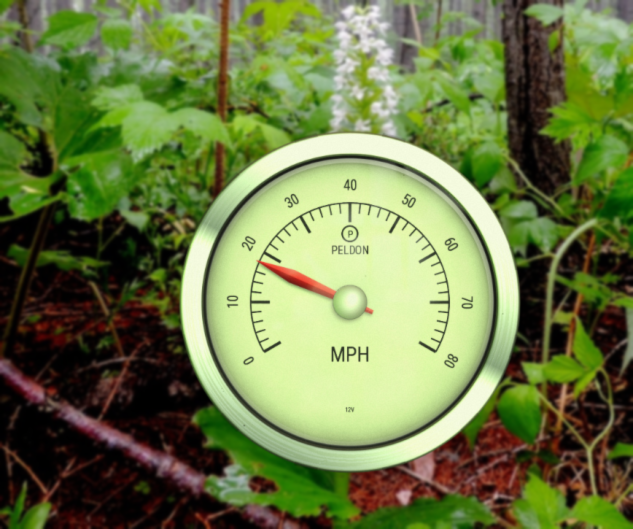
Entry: 18 mph
